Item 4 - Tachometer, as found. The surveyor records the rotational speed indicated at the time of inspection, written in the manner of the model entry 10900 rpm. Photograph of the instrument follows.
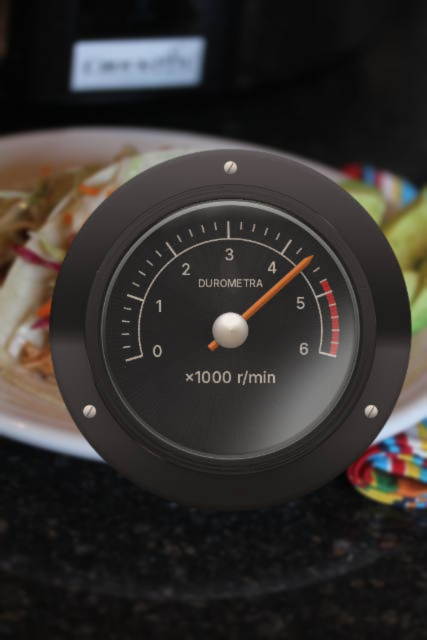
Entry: 4400 rpm
